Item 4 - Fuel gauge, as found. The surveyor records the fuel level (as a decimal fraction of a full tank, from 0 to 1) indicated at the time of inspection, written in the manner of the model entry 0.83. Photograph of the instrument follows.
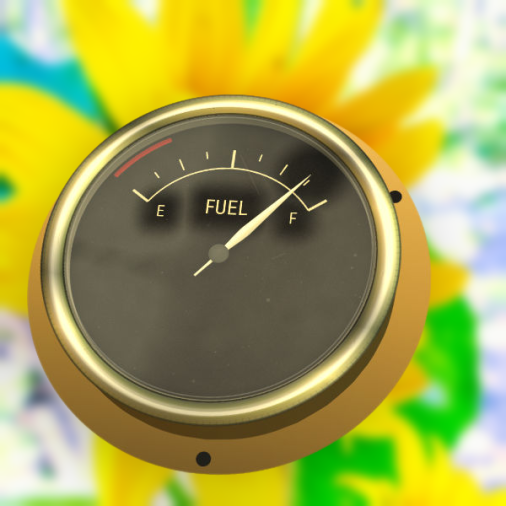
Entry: 0.875
